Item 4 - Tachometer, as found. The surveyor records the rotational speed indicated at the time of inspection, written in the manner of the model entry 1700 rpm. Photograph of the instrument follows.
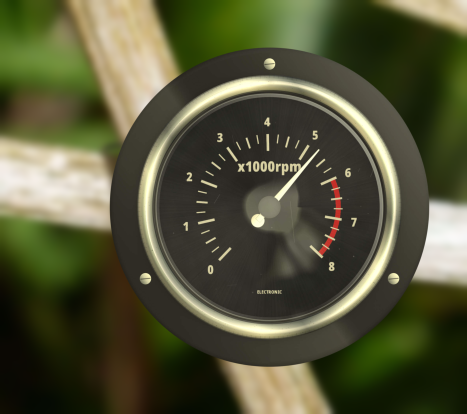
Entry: 5250 rpm
